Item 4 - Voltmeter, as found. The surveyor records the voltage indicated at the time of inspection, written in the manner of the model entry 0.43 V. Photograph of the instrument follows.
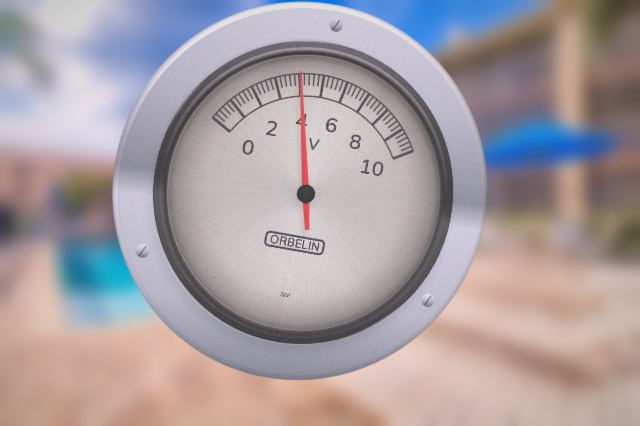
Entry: 4 V
